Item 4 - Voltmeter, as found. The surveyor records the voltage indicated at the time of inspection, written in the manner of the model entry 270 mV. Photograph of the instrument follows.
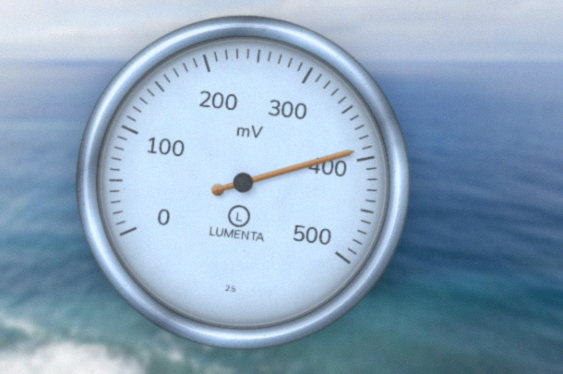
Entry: 390 mV
